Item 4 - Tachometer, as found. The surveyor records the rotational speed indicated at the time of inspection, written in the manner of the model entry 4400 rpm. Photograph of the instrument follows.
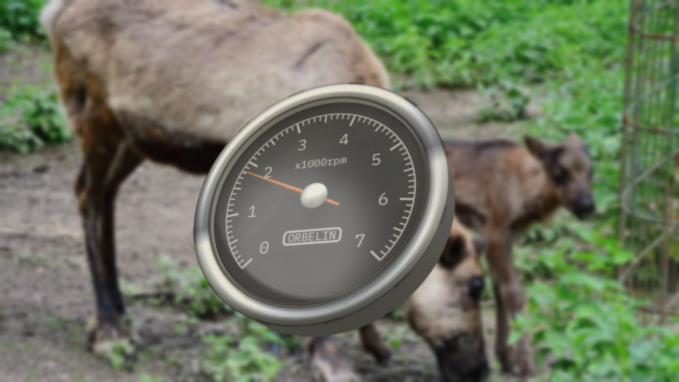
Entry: 1800 rpm
